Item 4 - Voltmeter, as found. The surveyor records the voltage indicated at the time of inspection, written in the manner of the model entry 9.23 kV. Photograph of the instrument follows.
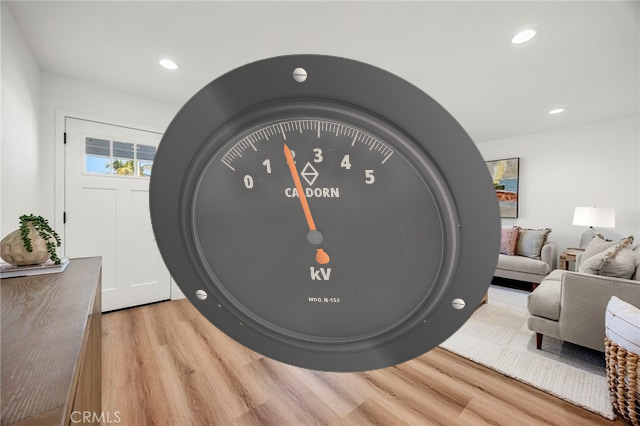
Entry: 2 kV
